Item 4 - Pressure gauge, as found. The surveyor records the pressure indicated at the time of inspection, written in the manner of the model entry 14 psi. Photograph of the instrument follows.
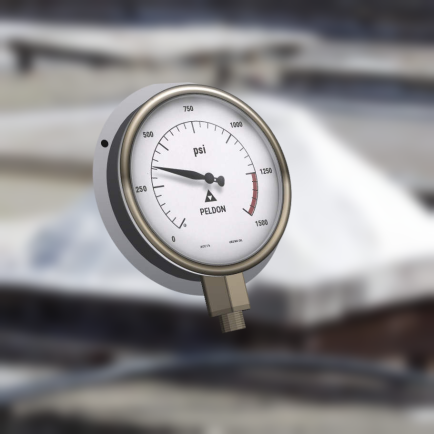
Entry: 350 psi
